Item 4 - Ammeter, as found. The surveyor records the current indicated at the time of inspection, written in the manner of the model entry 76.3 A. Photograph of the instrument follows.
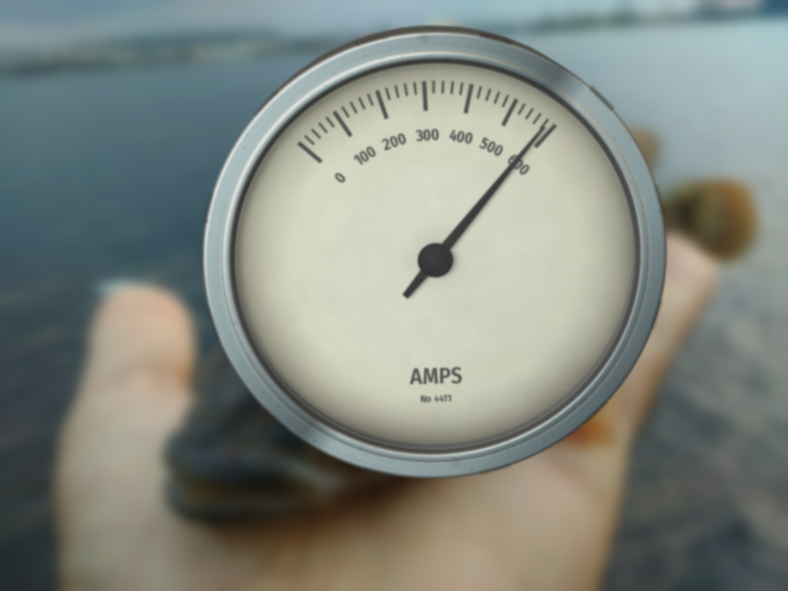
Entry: 580 A
